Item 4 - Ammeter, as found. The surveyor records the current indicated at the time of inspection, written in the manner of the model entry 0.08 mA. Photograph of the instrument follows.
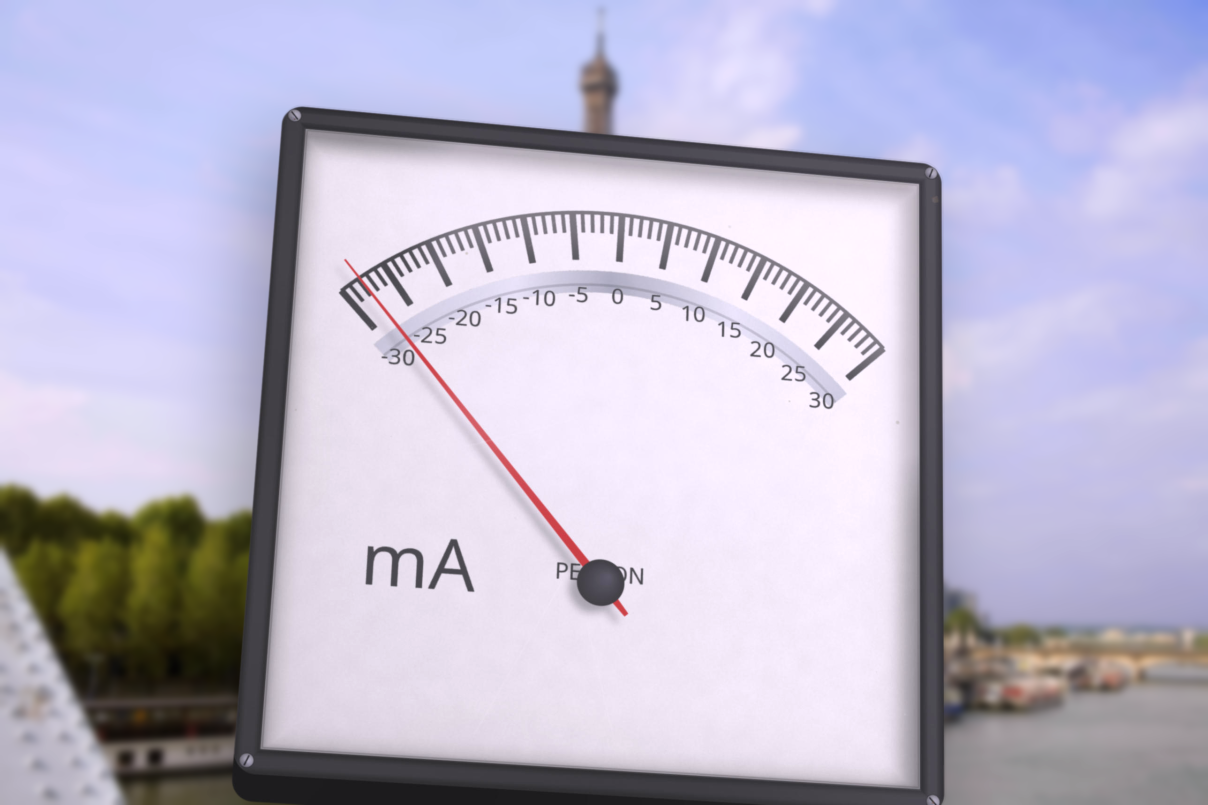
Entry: -28 mA
